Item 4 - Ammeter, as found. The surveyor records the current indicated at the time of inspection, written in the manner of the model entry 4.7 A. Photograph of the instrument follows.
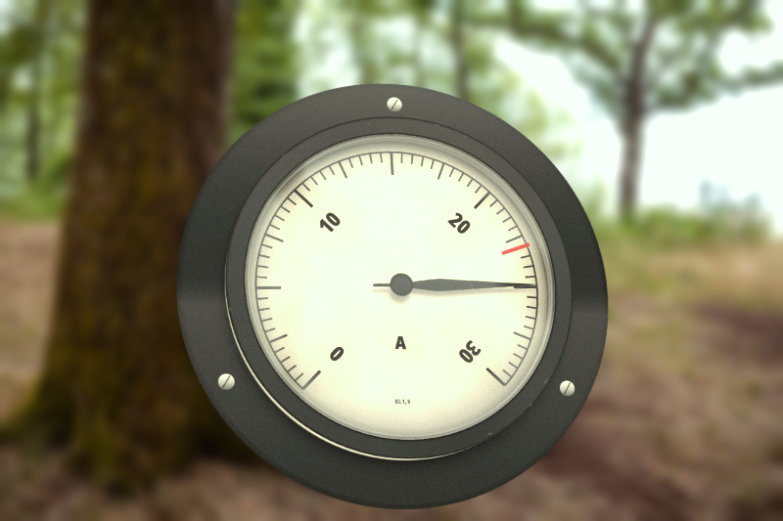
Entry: 25 A
